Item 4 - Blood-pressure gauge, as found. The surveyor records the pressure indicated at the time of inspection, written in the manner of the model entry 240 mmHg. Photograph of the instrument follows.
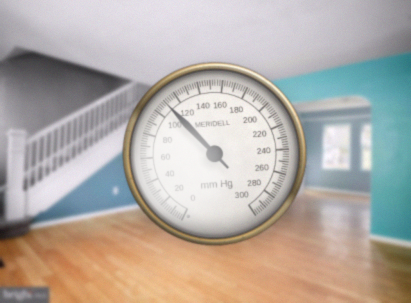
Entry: 110 mmHg
